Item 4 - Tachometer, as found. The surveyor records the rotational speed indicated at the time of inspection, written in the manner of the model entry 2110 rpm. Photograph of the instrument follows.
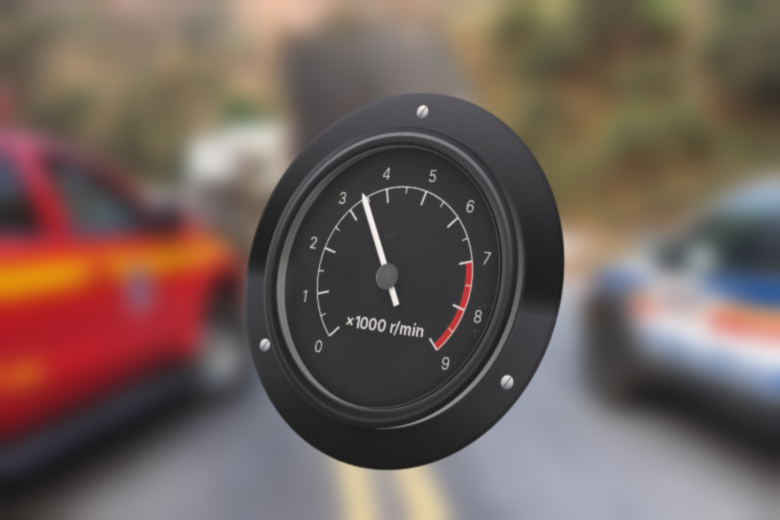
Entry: 3500 rpm
